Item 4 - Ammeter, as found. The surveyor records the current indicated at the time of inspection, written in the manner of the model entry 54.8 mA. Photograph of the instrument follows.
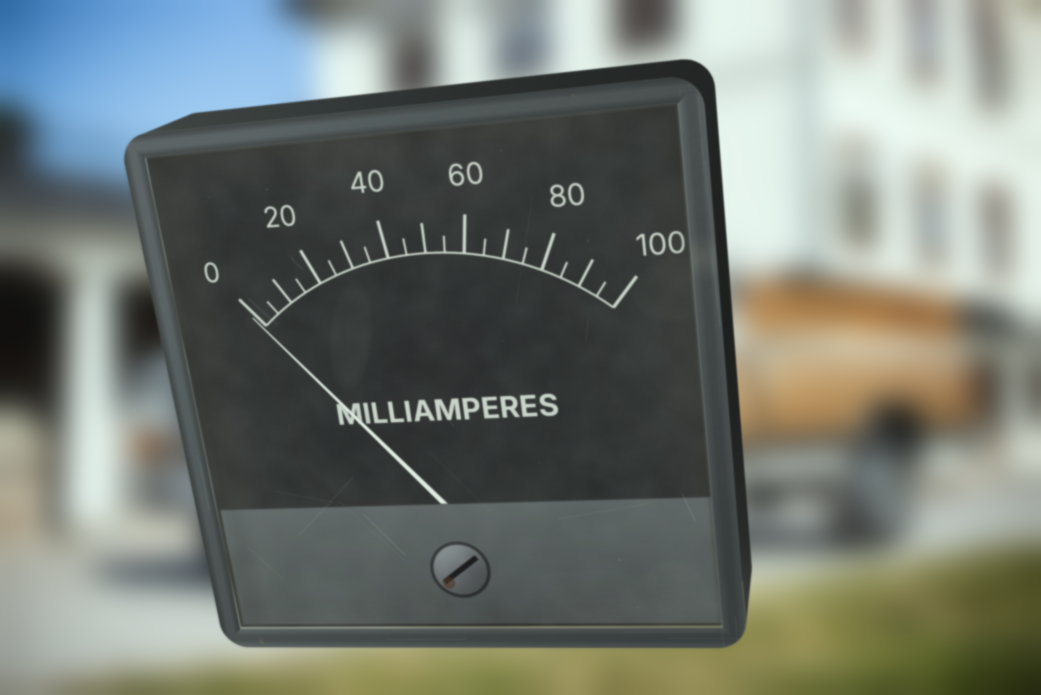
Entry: 0 mA
